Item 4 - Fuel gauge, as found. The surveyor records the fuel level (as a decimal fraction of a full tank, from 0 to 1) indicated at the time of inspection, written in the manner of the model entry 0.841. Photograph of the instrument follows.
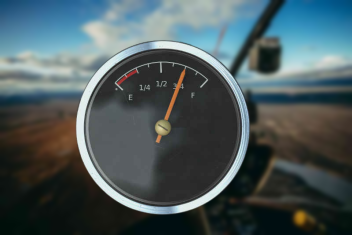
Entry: 0.75
